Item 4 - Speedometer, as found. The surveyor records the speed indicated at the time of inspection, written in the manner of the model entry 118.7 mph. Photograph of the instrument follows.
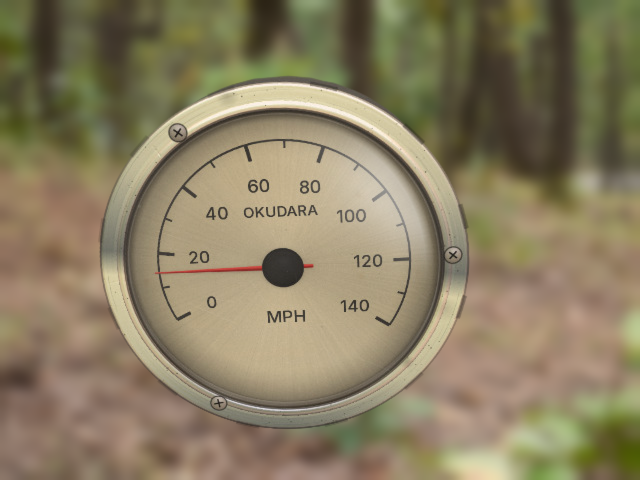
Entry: 15 mph
